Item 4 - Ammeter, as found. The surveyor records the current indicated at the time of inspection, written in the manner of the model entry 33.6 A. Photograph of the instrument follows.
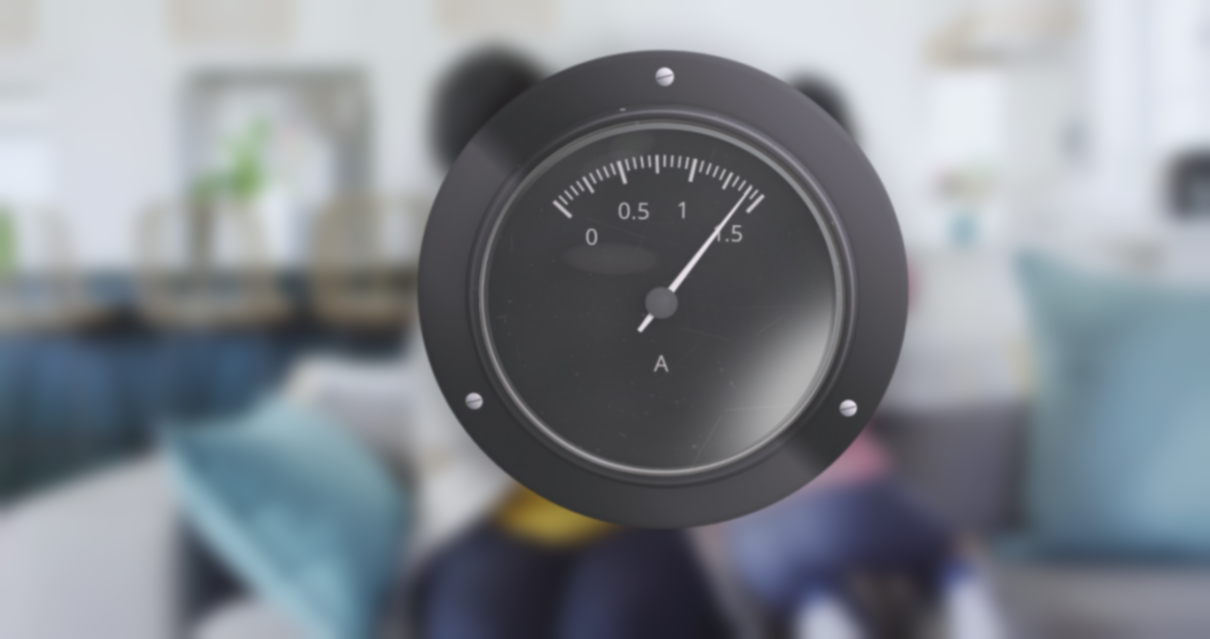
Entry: 1.4 A
